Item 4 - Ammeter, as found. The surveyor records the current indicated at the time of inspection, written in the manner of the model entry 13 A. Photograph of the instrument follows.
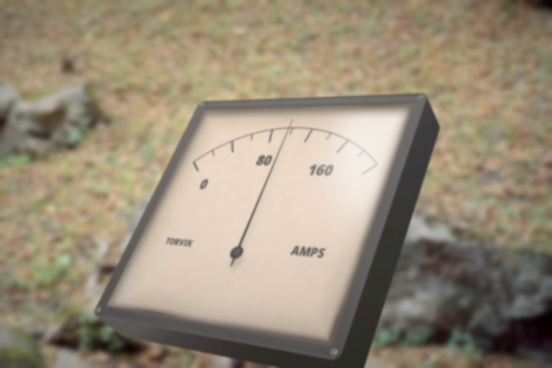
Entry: 100 A
